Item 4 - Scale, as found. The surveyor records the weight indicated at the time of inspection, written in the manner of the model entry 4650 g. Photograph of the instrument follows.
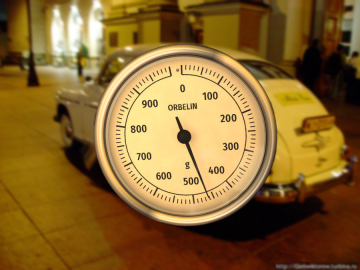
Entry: 460 g
